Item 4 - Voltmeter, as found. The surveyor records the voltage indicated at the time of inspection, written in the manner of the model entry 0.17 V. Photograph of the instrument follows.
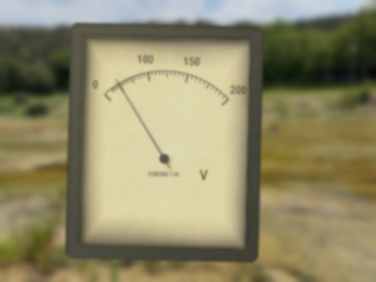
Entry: 50 V
